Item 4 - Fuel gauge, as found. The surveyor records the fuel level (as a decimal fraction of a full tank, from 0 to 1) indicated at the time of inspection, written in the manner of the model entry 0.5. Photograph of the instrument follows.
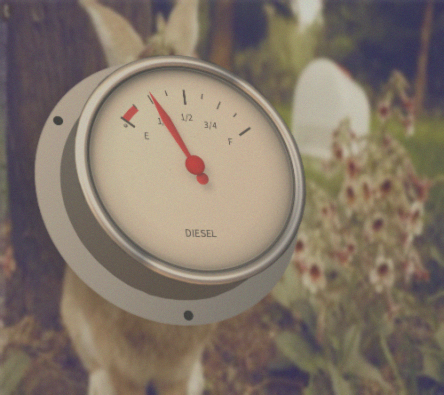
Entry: 0.25
